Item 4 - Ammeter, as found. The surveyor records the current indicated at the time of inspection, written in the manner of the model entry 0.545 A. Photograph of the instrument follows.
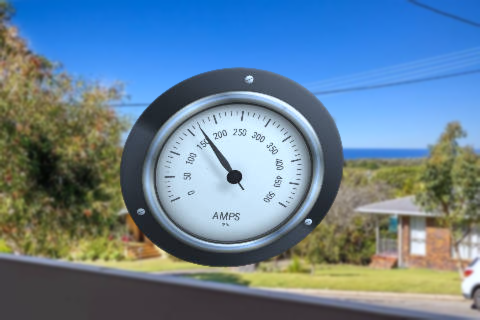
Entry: 170 A
